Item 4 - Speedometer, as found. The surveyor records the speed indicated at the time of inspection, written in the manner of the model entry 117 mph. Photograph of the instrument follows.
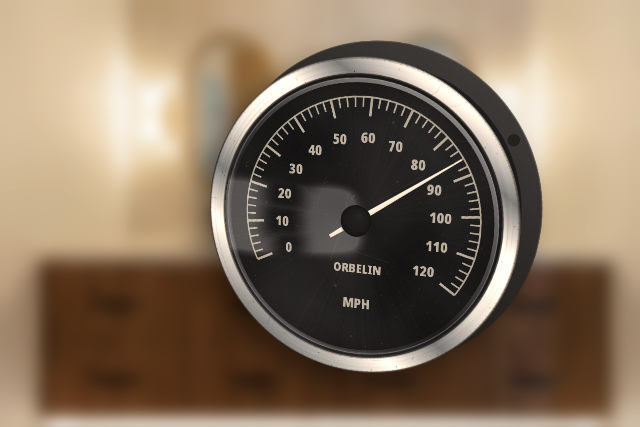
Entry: 86 mph
